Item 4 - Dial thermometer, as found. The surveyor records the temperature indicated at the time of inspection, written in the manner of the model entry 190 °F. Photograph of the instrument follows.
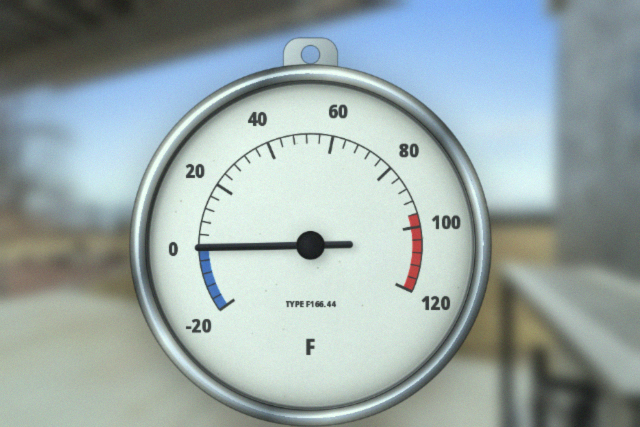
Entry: 0 °F
